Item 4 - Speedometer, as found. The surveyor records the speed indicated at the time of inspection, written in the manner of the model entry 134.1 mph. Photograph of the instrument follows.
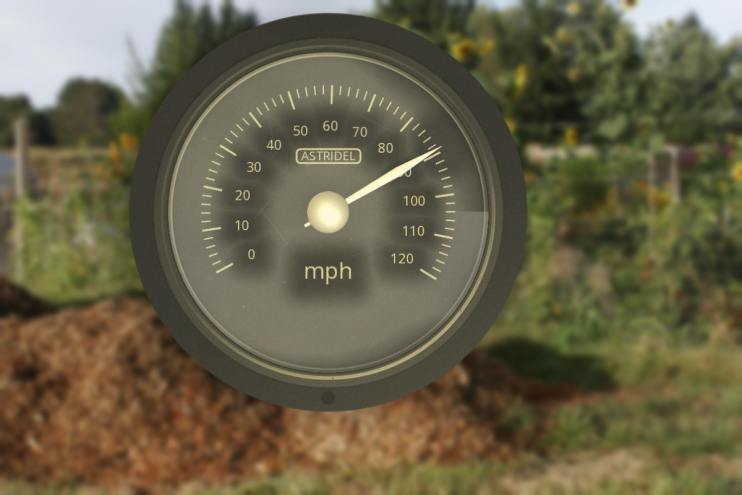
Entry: 89 mph
